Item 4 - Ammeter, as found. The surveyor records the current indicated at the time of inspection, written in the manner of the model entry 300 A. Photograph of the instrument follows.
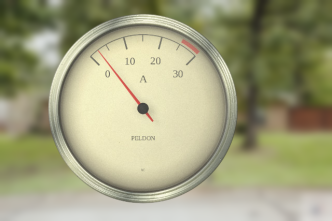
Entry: 2.5 A
